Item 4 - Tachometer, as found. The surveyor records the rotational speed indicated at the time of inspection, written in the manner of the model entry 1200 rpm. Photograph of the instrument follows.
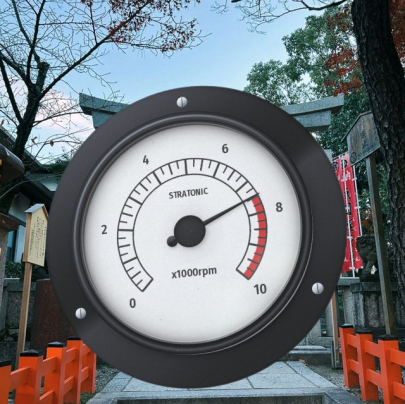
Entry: 7500 rpm
